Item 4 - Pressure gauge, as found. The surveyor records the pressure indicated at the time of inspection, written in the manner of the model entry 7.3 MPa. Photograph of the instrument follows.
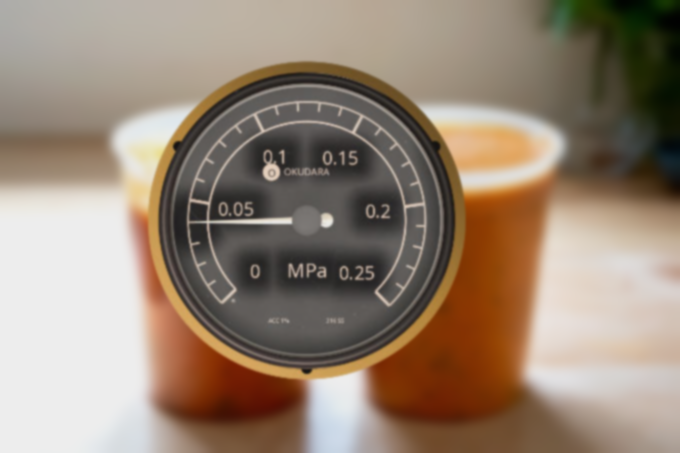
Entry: 0.04 MPa
